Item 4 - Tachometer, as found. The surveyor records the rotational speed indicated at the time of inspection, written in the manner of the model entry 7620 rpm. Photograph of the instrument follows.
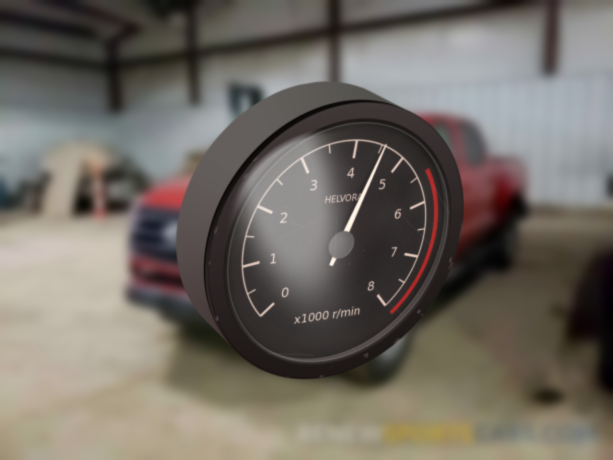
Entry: 4500 rpm
